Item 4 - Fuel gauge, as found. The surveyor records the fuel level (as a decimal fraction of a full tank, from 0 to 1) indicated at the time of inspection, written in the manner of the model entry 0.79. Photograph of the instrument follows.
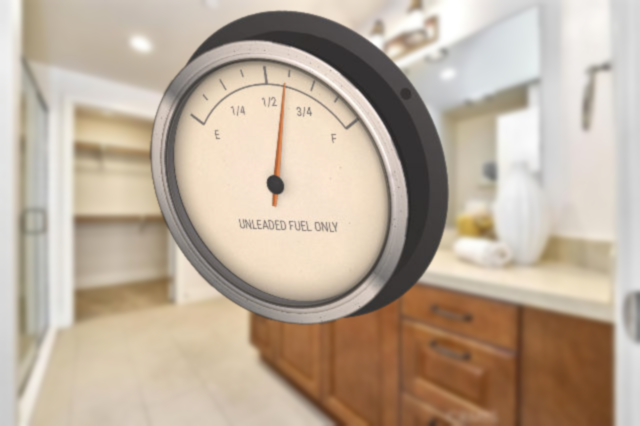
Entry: 0.625
